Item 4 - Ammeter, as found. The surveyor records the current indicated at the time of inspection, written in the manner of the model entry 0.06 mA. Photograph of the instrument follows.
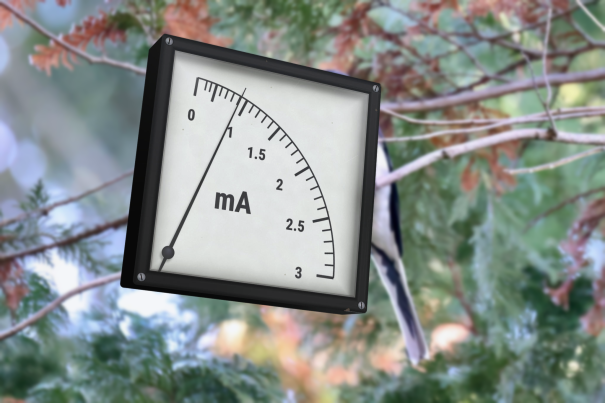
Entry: 0.9 mA
